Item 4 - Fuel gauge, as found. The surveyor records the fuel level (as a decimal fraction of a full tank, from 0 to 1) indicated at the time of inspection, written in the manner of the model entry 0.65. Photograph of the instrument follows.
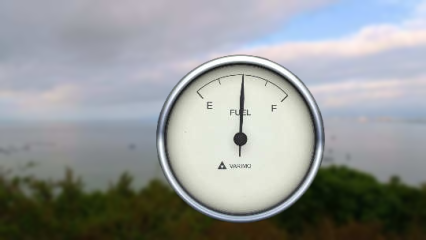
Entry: 0.5
